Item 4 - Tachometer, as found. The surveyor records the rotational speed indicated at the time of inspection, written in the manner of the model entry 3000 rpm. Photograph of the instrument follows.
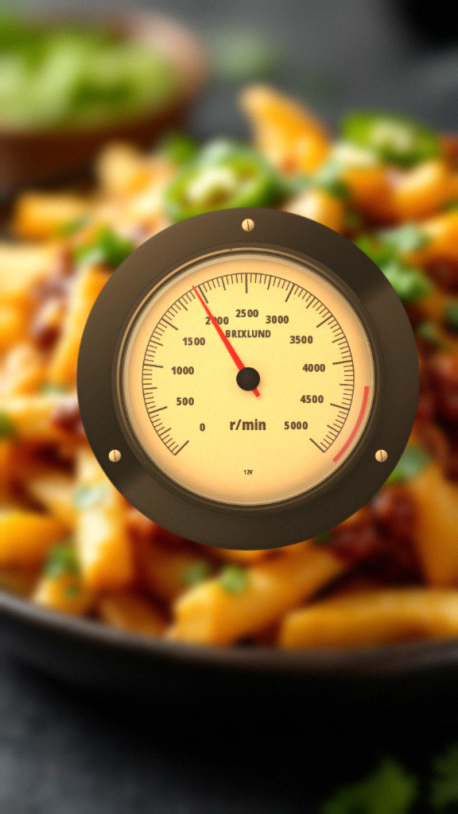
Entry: 1950 rpm
